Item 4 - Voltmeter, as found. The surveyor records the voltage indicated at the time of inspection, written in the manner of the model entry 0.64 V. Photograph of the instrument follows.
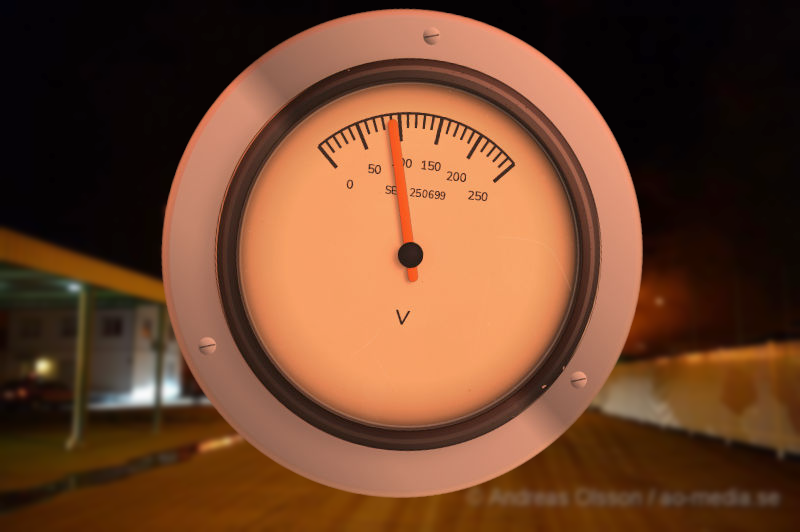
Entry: 90 V
